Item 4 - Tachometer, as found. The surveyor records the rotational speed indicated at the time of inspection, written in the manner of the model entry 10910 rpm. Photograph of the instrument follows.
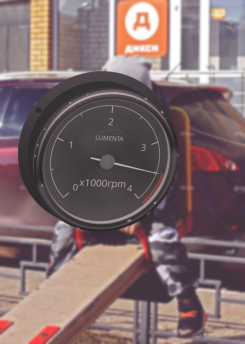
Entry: 3500 rpm
